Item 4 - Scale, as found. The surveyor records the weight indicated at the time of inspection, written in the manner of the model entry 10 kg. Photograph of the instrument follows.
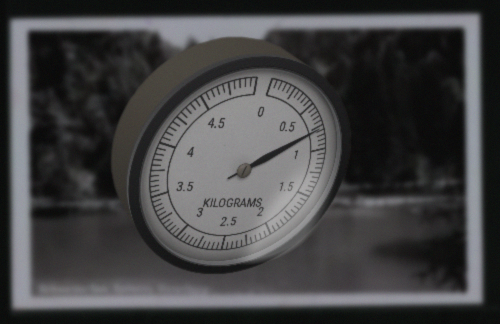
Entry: 0.75 kg
